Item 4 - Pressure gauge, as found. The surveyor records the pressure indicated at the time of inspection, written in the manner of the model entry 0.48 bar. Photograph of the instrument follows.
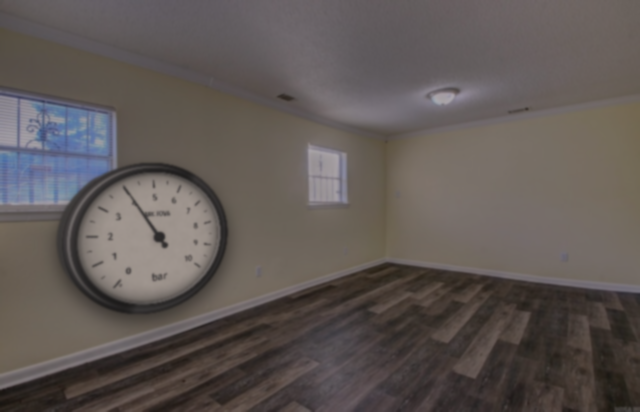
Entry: 4 bar
